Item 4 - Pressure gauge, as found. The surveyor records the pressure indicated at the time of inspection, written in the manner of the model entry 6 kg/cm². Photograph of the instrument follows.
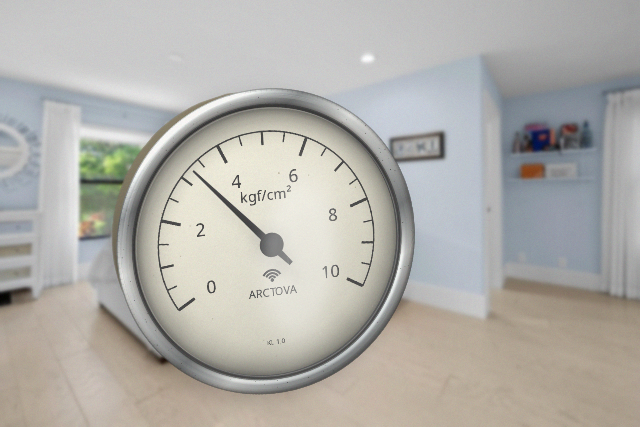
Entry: 3.25 kg/cm²
